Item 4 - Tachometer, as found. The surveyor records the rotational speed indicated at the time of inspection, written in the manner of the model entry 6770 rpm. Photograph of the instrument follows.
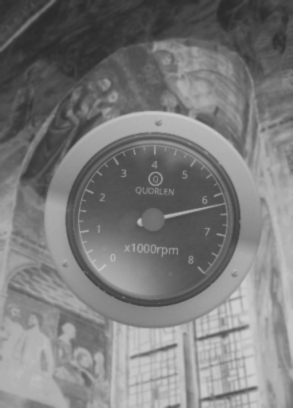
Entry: 6250 rpm
